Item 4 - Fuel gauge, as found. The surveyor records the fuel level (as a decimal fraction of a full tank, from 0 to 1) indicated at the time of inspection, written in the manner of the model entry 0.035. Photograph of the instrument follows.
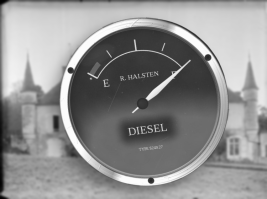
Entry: 1
